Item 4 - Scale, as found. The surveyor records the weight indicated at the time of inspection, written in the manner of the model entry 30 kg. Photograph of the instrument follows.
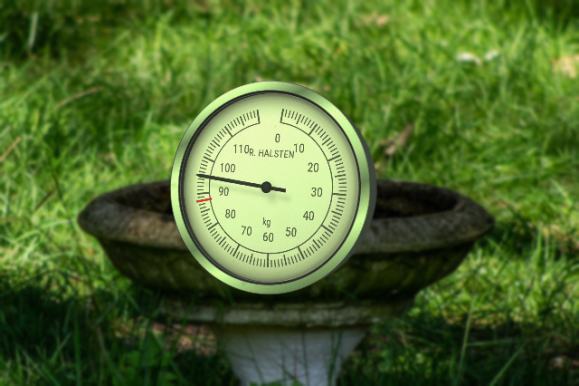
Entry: 95 kg
